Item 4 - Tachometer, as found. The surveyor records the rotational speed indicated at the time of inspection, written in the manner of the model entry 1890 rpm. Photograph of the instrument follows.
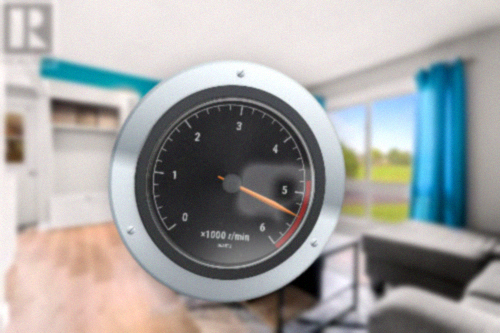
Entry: 5400 rpm
